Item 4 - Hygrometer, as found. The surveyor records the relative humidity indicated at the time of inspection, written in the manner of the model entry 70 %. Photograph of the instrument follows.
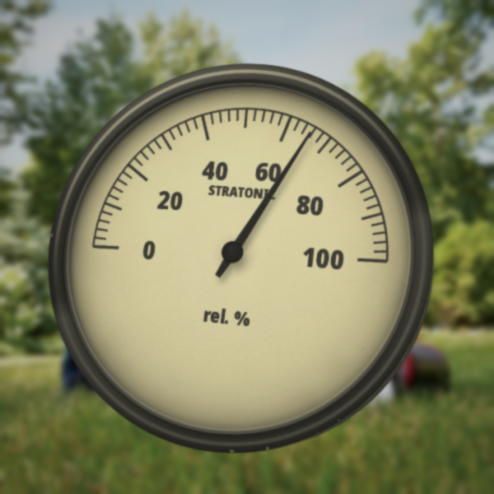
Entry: 66 %
